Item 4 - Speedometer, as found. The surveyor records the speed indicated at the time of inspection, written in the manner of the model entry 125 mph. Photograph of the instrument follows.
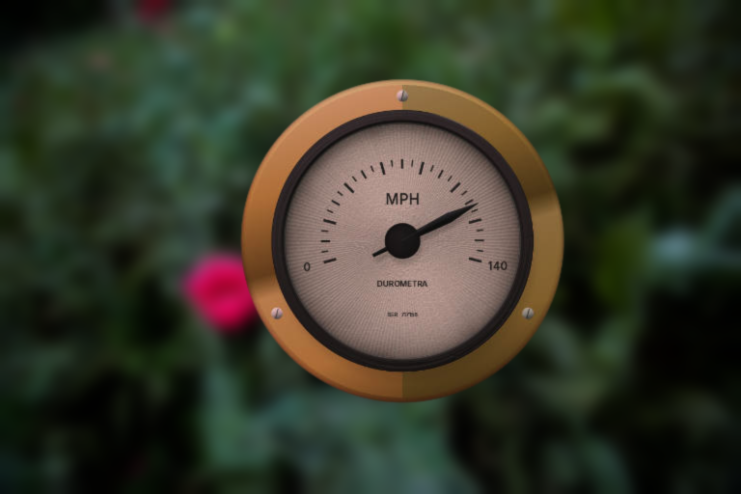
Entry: 112.5 mph
